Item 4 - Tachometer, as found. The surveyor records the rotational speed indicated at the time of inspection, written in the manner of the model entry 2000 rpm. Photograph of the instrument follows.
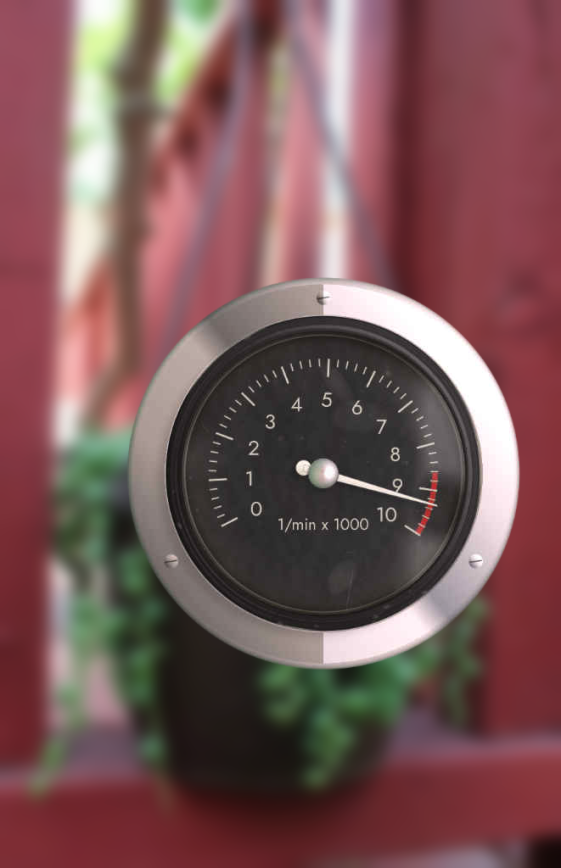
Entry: 9300 rpm
